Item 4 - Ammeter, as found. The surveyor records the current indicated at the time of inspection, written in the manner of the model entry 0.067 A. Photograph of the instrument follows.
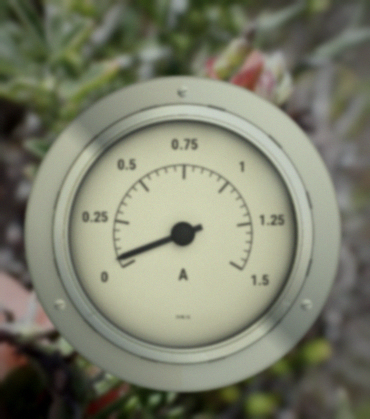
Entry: 0.05 A
